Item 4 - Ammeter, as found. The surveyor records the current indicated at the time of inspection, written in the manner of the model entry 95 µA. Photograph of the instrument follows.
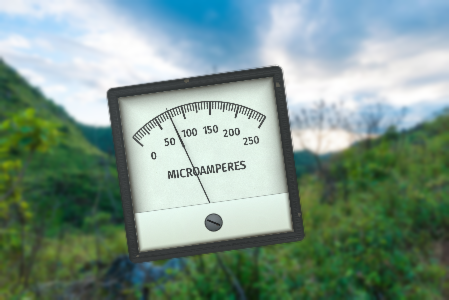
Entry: 75 µA
